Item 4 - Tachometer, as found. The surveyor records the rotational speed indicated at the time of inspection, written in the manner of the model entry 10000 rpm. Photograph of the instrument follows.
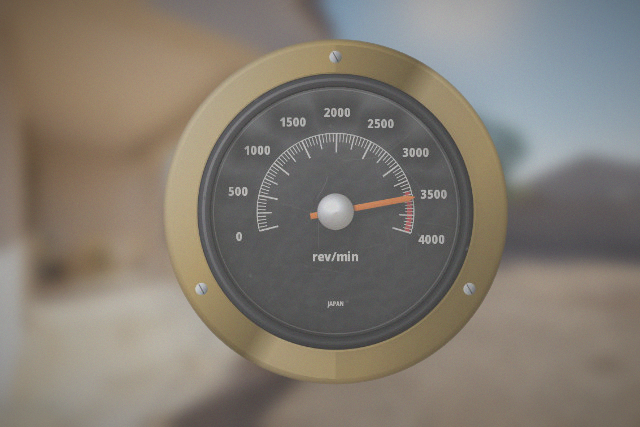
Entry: 3500 rpm
